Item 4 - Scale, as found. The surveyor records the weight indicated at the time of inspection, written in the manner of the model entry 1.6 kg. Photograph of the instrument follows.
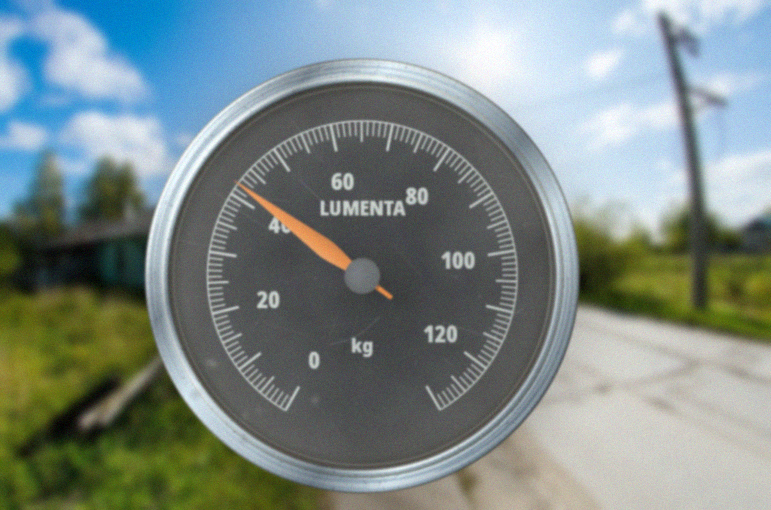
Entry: 42 kg
